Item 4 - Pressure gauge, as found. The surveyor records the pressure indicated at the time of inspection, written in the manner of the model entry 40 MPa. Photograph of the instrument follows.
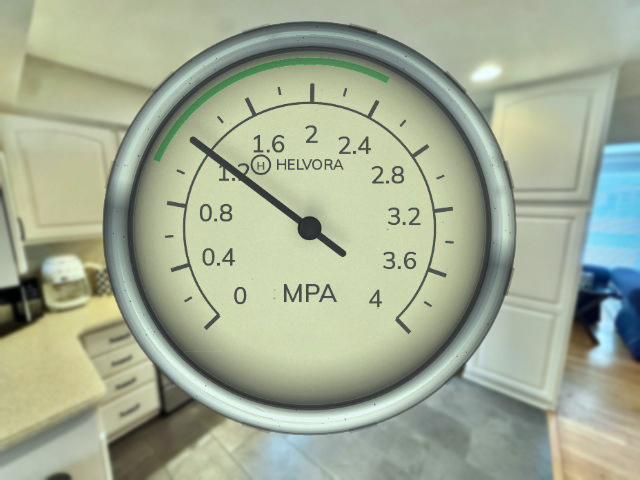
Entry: 1.2 MPa
